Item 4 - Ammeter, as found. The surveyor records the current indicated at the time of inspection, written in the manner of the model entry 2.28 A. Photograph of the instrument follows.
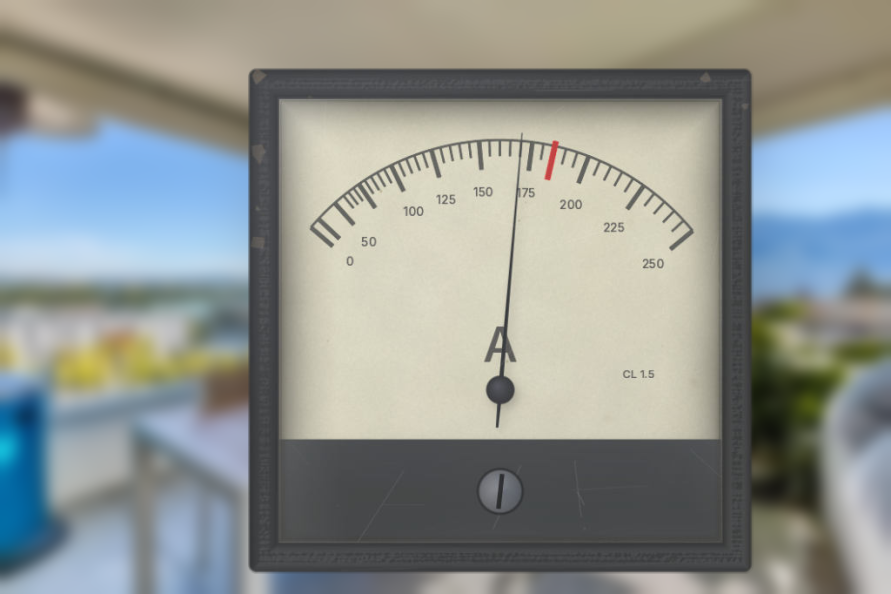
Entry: 170 A
